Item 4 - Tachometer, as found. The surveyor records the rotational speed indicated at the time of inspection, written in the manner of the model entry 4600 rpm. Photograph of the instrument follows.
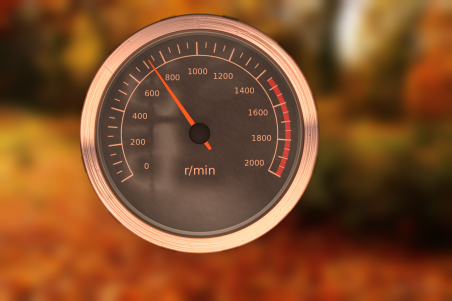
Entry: 725 rpm
